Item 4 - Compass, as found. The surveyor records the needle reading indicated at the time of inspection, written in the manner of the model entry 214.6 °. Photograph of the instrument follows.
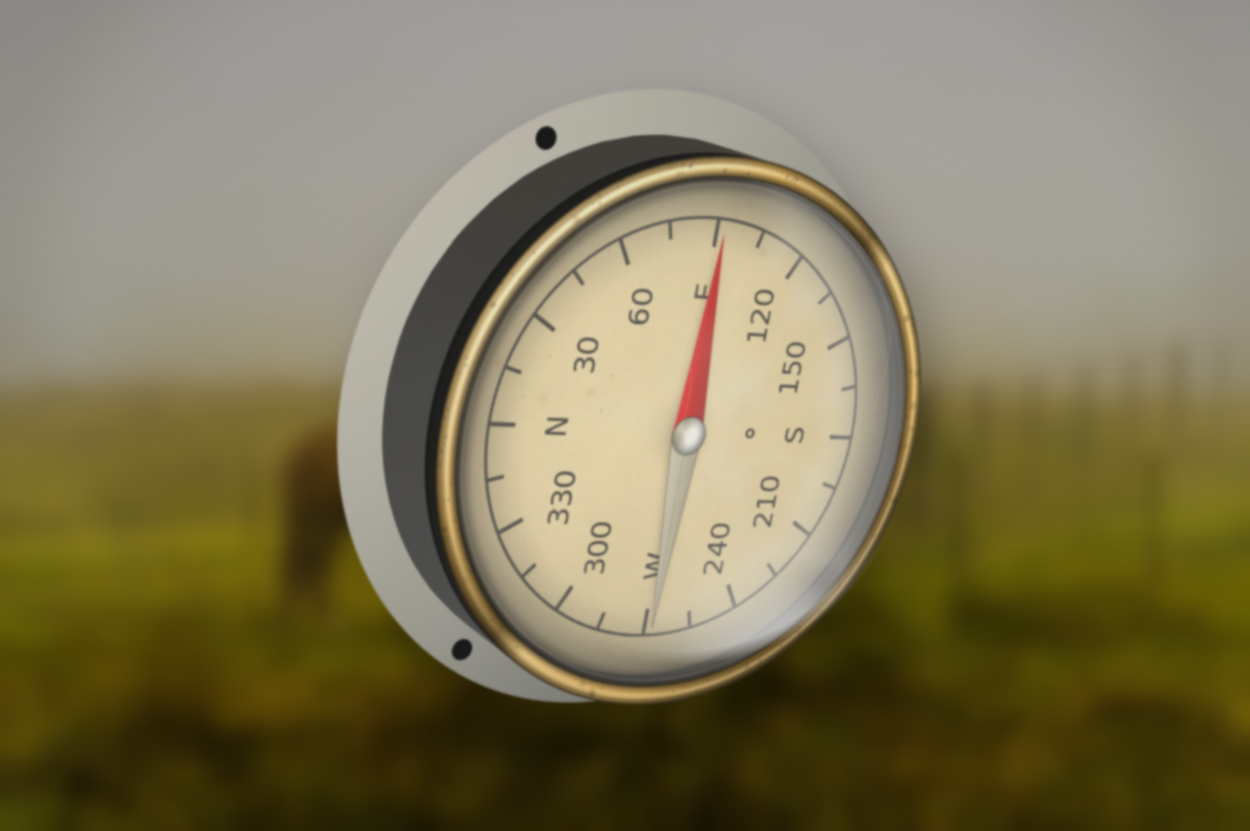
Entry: 90 °
